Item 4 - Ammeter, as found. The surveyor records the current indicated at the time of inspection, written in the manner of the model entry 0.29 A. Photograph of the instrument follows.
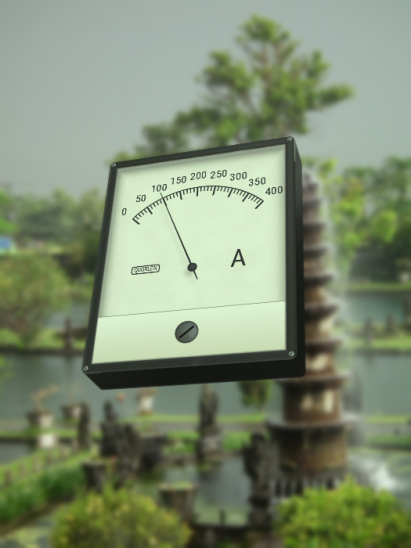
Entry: 100 A
